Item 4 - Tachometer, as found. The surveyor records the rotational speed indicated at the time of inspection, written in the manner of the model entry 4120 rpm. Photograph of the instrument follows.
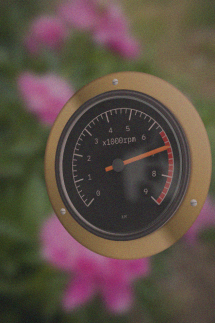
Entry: 7000 rpm
